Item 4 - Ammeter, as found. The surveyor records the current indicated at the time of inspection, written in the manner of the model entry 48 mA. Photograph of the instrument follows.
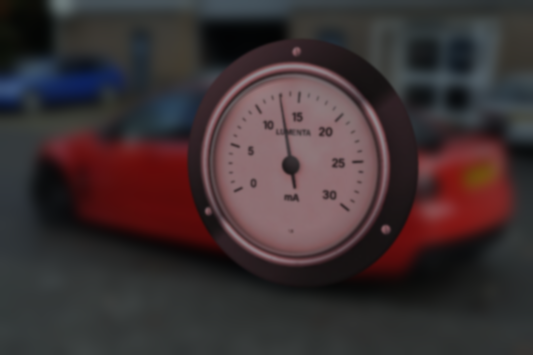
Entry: 13 mA
